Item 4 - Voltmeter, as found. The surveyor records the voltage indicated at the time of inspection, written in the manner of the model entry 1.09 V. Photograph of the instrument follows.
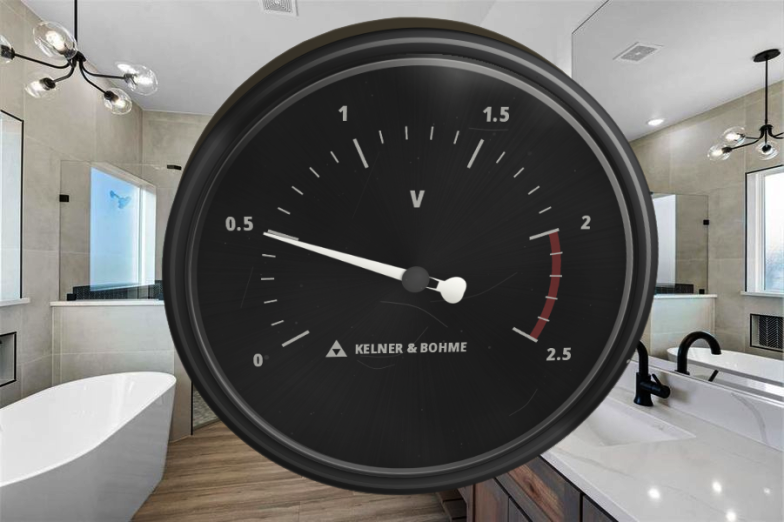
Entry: 0.5 V
